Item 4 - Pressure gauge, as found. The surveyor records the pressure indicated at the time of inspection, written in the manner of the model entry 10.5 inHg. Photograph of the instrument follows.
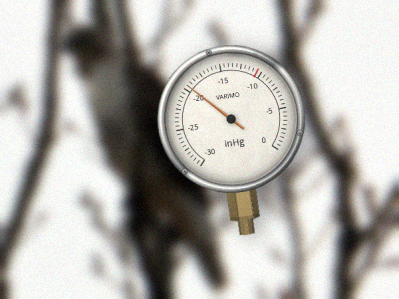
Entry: -19.5 inHg
